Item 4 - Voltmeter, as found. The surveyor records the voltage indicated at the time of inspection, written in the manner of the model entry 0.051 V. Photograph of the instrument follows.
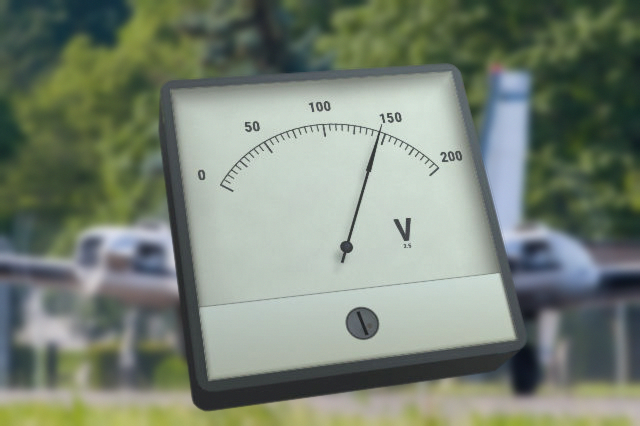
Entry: 145 V
